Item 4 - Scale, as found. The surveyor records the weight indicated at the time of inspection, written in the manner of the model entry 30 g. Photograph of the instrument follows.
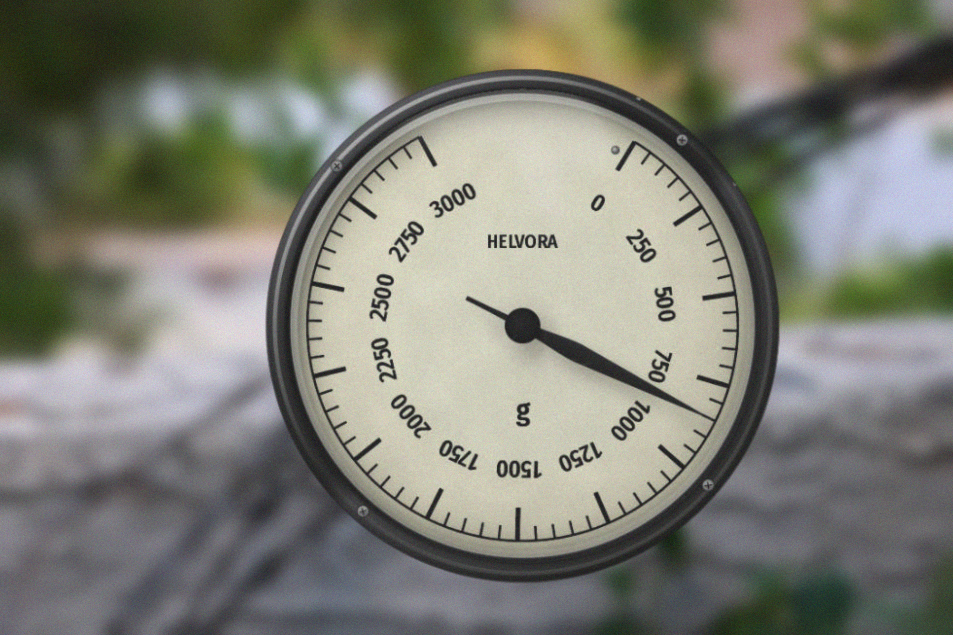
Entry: 850 g
